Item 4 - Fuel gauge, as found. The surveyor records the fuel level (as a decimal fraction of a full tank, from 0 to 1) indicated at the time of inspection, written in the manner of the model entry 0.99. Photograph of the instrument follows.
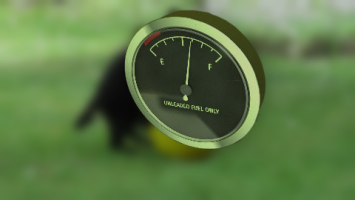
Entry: 0.625
